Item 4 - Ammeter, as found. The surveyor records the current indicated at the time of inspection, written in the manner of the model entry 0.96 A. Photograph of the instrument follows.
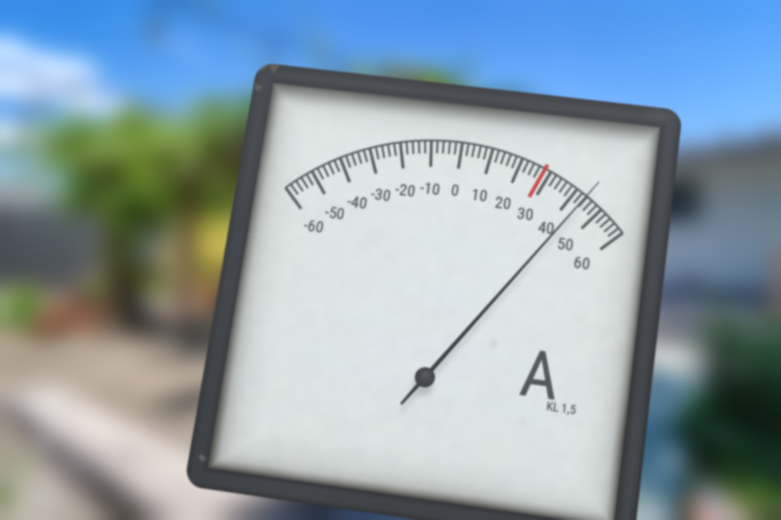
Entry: 44 A
